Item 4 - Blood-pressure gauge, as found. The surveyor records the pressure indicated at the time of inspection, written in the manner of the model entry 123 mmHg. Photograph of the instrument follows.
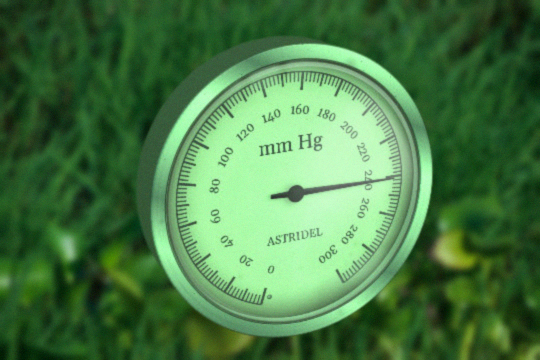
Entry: 240 mmHg
